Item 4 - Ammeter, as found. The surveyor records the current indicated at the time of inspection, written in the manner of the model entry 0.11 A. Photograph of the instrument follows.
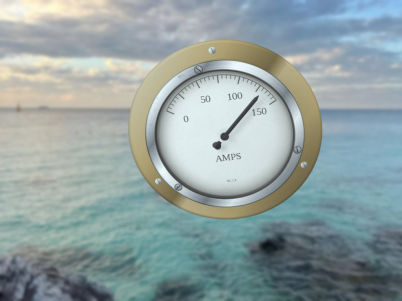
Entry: 130 A
